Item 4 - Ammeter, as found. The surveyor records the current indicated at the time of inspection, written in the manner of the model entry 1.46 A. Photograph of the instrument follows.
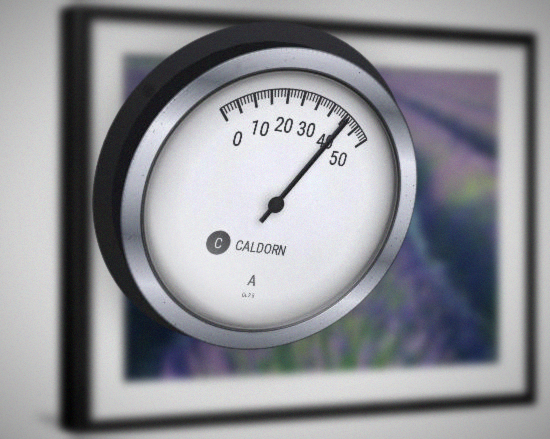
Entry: 40 A
